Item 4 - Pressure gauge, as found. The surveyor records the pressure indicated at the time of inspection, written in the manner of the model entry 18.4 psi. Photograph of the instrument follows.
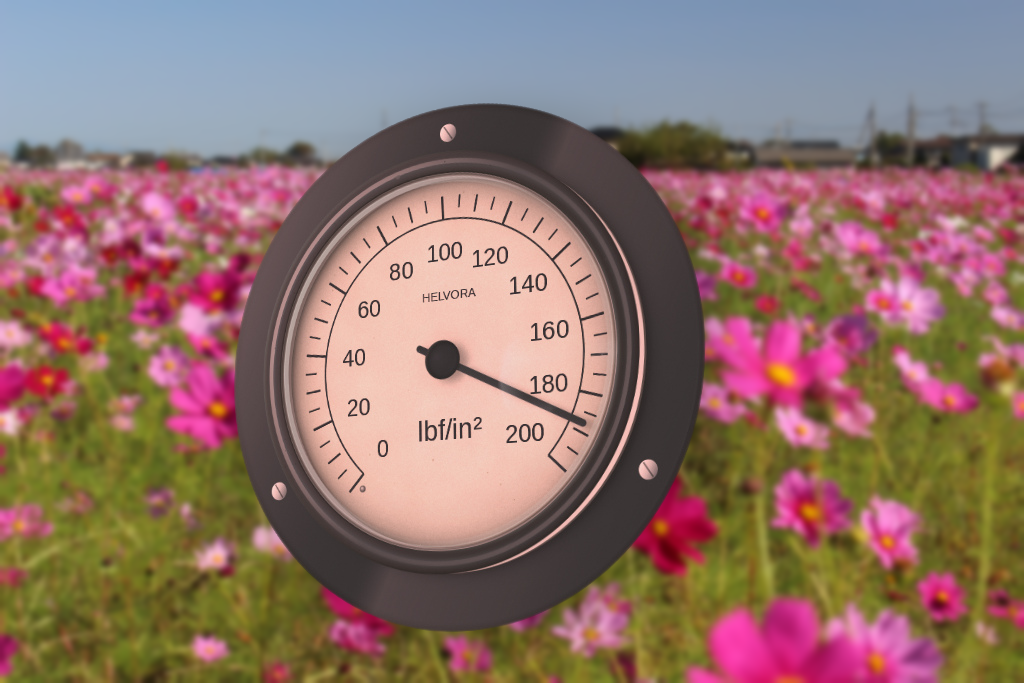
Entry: 187.5 psi
